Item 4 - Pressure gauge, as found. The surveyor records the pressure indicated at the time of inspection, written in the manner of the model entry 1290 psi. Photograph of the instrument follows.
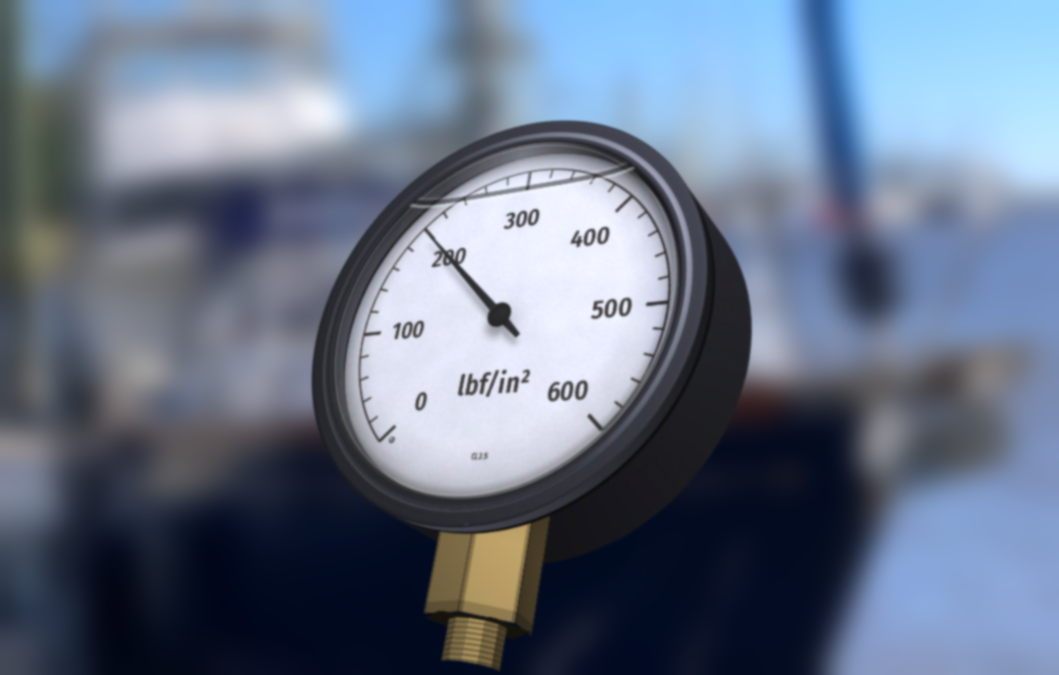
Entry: 200 psi
